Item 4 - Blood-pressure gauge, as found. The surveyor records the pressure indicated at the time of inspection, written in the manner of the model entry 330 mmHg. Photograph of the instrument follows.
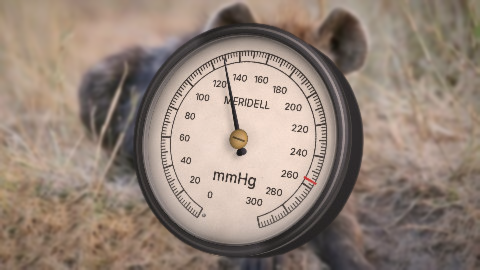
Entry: 130 mmHg
